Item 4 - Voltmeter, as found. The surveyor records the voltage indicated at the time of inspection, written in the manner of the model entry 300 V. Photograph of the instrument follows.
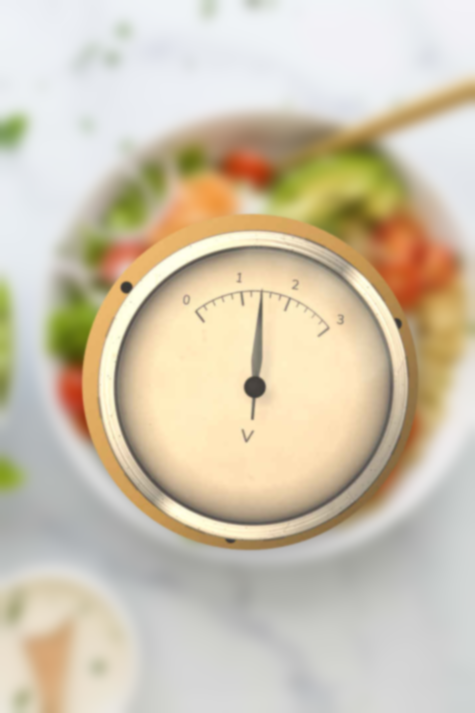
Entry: 1.4 V
